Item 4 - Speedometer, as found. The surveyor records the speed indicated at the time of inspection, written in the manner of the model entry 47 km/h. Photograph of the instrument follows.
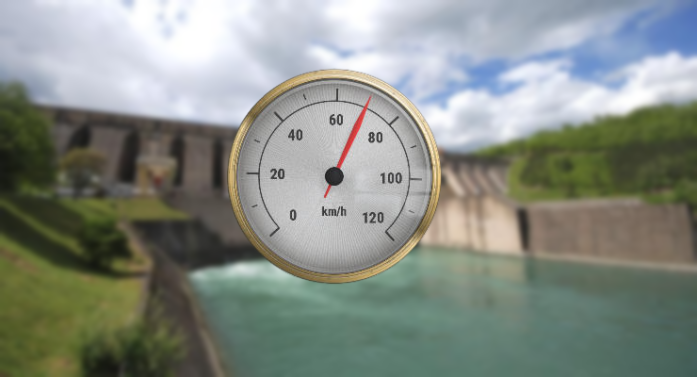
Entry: 70 km/h
